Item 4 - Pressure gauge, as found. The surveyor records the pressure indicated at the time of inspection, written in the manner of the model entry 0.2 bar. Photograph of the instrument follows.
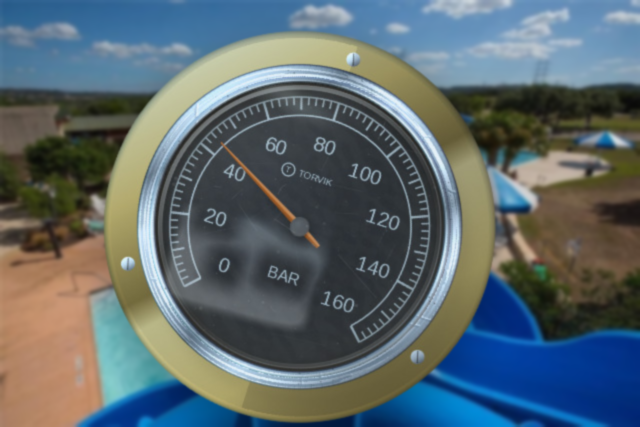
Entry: 44 bar
